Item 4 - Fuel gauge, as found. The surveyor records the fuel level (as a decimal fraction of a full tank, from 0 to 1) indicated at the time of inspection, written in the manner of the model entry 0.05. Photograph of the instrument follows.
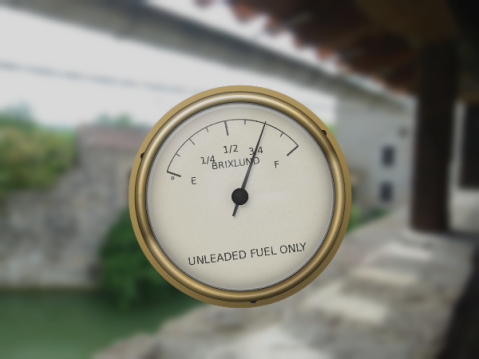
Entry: 0.75
